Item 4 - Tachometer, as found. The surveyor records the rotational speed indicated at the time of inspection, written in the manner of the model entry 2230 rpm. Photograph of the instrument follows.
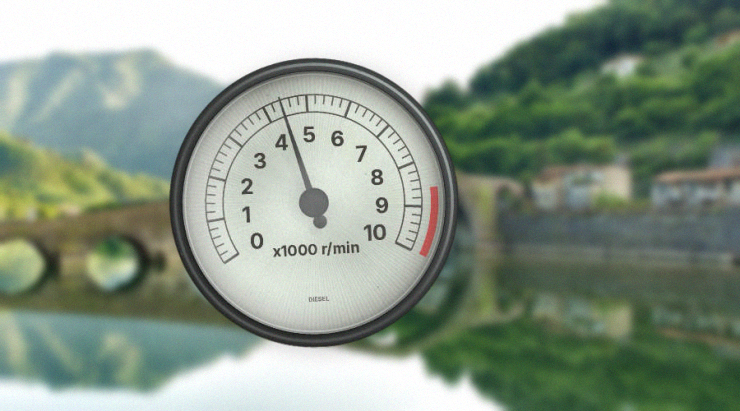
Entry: 4400 rpm
